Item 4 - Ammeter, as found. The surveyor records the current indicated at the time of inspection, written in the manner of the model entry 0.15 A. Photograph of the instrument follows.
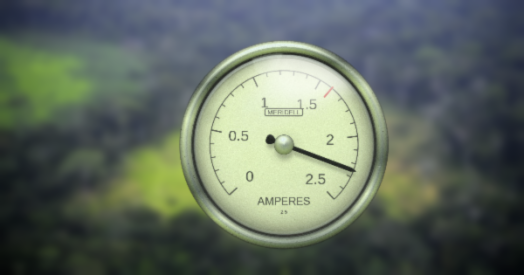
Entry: 2.25 A
